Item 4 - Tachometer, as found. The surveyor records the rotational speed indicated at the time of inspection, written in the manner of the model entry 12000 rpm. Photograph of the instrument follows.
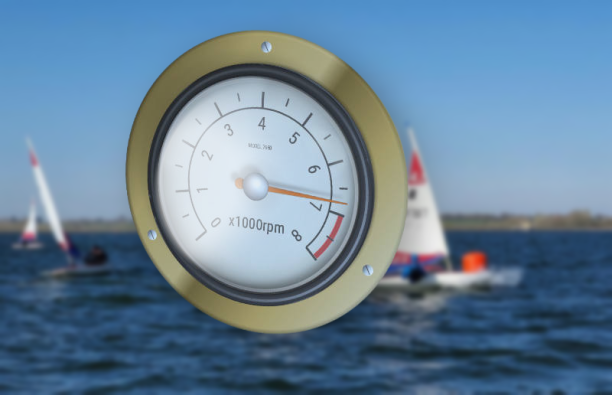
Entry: 6750 rpm
